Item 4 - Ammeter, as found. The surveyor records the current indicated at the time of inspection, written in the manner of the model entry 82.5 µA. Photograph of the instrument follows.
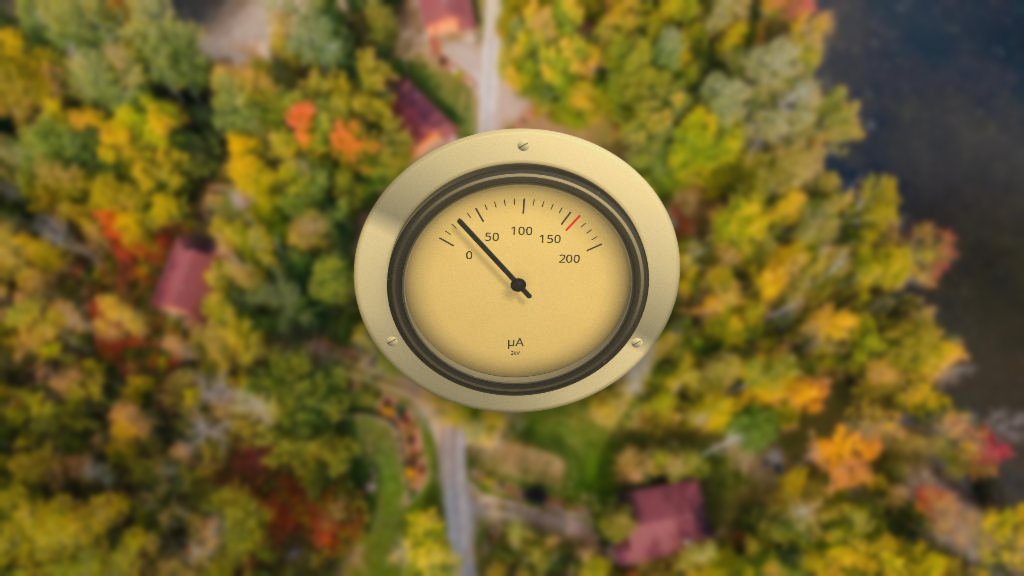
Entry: 30 µA
